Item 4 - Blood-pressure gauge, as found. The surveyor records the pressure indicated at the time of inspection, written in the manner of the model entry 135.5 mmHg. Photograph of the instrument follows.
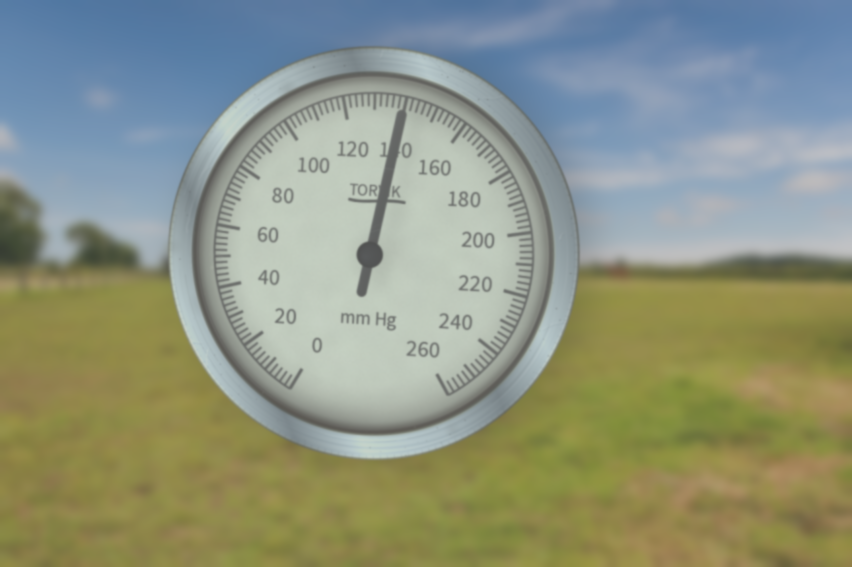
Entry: 140 mmHg
